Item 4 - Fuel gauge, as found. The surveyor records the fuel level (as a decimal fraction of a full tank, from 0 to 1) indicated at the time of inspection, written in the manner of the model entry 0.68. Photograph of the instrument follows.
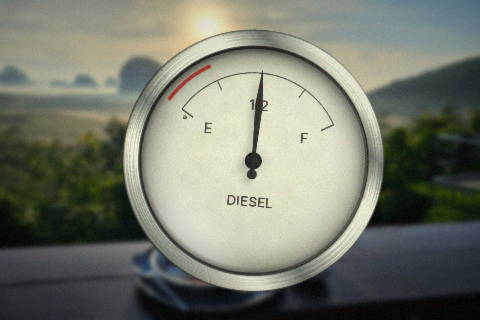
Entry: 0.5
